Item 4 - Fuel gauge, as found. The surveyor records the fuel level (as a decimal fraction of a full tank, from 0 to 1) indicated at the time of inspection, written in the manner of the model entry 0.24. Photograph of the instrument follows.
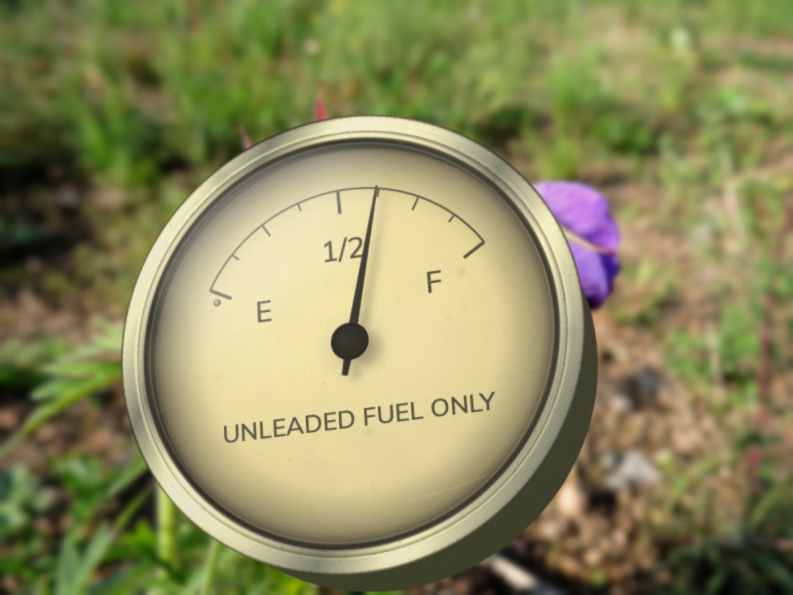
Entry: 0.625
